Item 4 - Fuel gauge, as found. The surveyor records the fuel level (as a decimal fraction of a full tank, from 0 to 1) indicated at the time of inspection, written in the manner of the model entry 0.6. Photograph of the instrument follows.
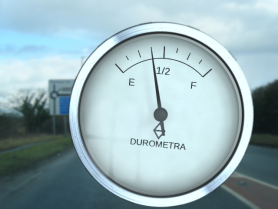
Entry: 0.375
